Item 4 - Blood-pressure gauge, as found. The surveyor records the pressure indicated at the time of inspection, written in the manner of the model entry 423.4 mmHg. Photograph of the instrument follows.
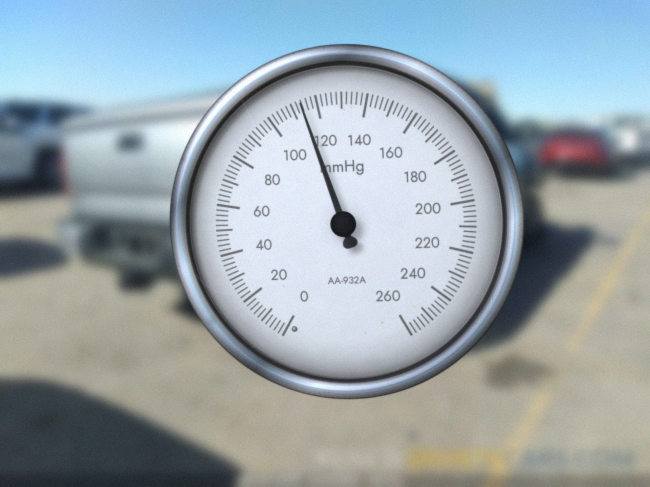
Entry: 114 mmHg
